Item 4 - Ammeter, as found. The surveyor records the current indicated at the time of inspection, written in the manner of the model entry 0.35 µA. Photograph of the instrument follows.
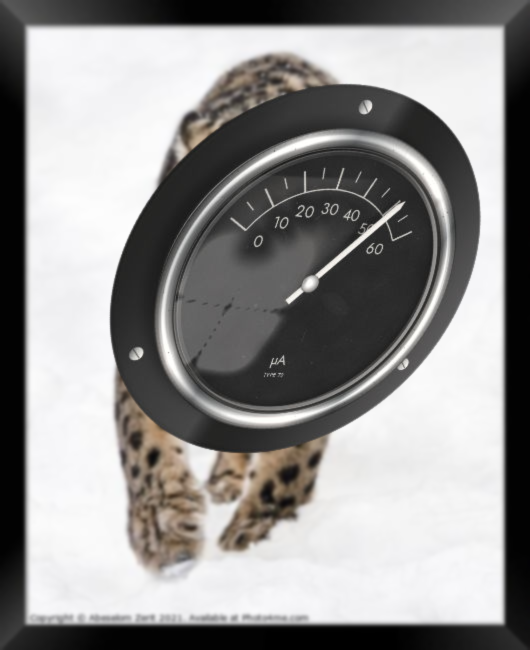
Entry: 50 µA
